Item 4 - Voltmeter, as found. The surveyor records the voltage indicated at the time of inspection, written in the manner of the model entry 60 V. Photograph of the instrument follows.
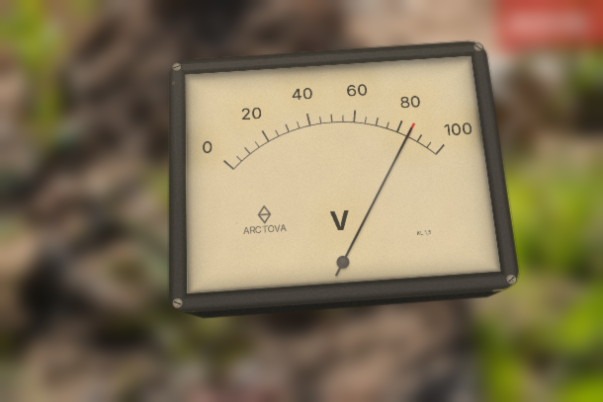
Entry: 85 V
